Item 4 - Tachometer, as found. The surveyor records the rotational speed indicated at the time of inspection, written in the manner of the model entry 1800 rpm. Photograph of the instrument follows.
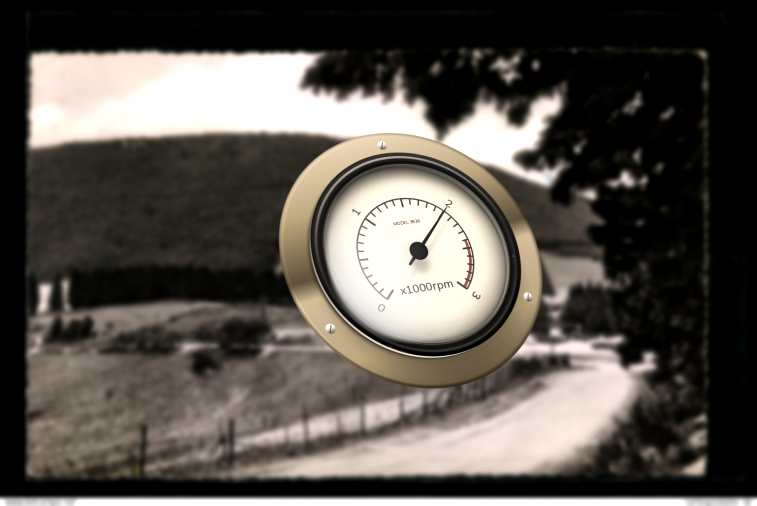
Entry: 2000 rpm
